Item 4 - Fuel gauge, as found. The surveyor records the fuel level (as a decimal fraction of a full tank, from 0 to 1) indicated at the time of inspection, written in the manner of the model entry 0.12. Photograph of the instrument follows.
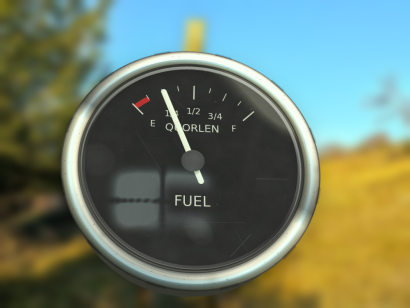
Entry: 0.25
